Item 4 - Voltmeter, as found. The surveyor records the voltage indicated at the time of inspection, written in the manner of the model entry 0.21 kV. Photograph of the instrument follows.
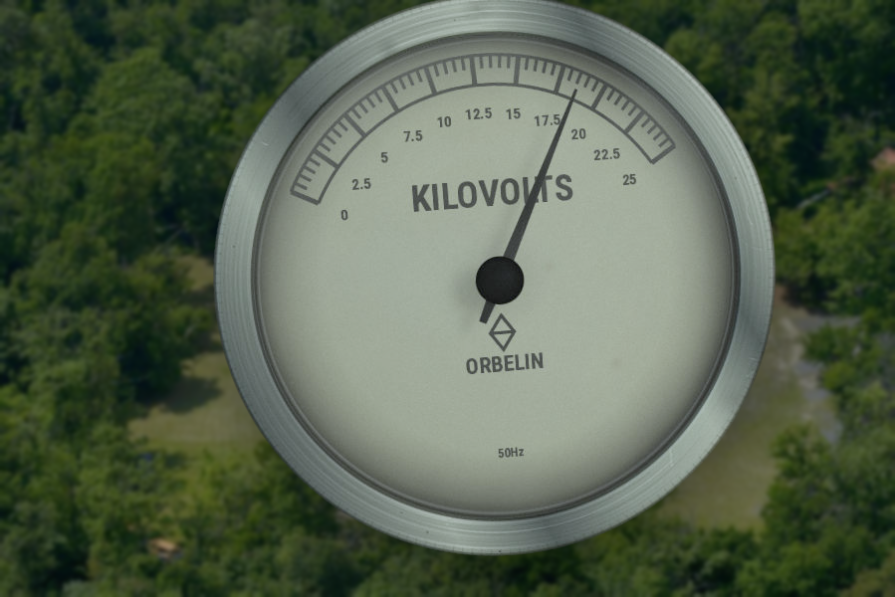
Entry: 18.5 kV
